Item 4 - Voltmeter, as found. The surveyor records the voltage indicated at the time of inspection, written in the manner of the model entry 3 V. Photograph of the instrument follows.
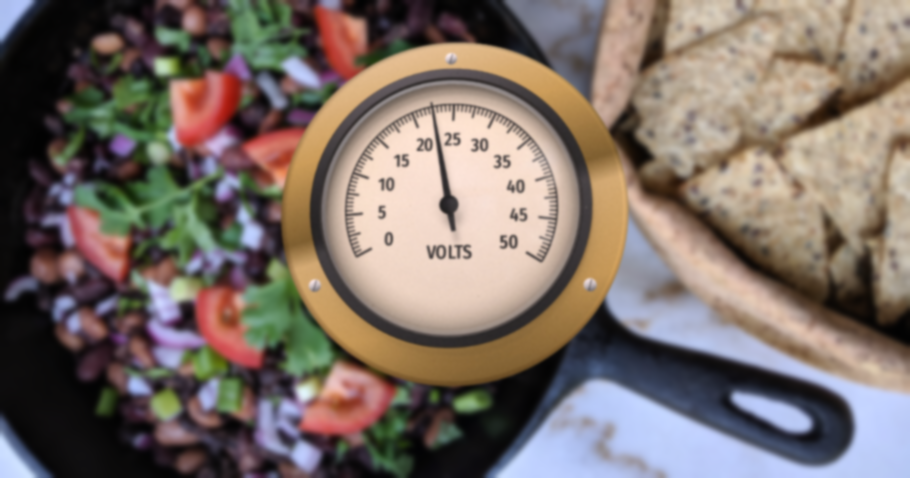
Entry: 22.5 V
